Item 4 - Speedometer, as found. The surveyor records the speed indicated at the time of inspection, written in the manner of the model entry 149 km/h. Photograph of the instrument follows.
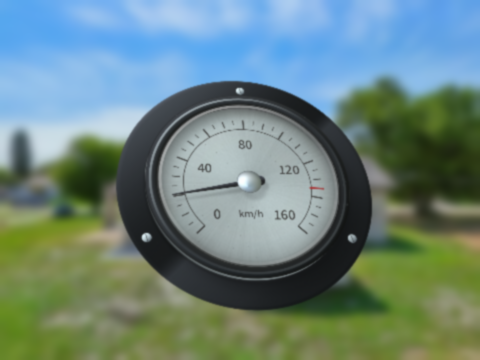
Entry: 20 km/h
